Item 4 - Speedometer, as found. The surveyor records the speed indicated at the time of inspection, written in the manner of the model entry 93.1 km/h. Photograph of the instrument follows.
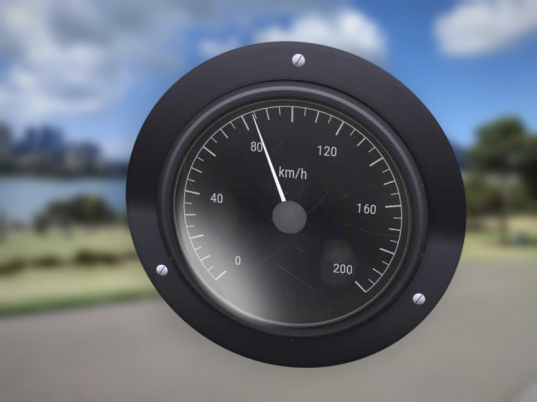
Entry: 85 km/h
